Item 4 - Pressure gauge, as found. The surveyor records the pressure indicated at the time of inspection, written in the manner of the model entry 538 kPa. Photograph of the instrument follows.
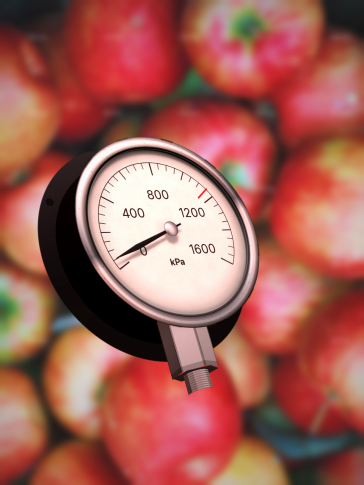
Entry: 50 kPa
